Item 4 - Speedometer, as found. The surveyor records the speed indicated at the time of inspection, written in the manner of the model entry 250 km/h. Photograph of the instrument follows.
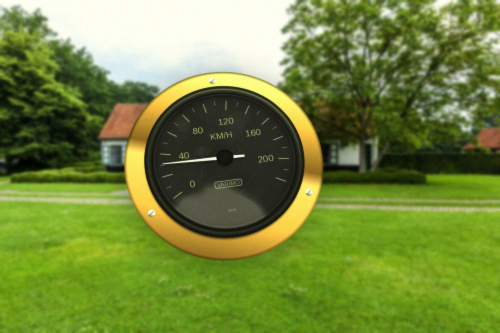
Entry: 30 km/h
